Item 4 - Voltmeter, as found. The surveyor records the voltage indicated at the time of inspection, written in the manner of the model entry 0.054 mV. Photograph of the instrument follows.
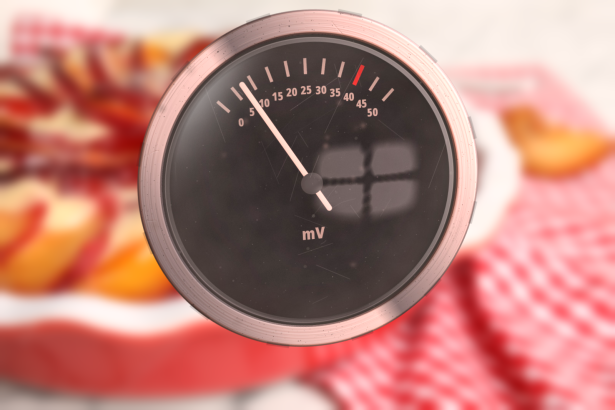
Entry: 7.5 mV
